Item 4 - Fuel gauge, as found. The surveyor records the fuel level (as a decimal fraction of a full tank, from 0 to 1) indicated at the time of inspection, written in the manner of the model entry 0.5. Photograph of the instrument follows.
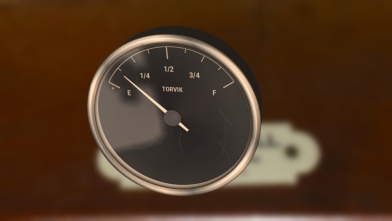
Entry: 0.125
